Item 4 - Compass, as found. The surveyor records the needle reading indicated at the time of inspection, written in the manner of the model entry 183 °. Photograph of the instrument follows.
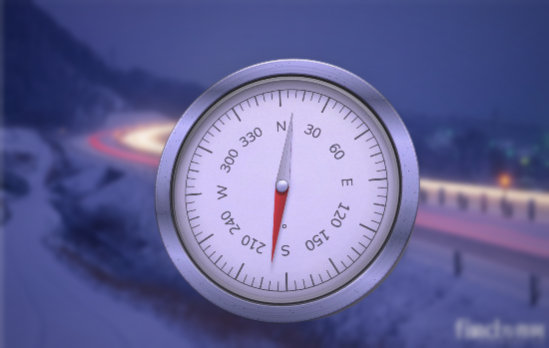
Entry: 190 °
